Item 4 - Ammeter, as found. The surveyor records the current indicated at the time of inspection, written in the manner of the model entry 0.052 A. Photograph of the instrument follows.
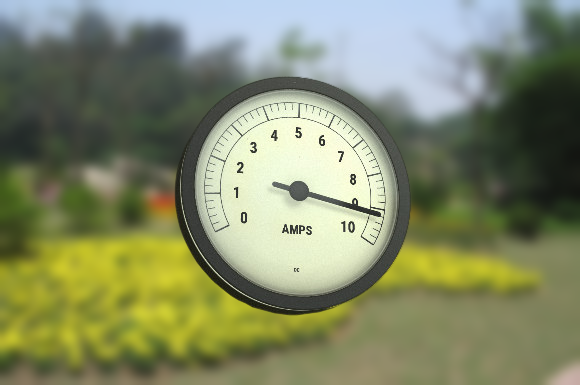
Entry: 9.2 A
